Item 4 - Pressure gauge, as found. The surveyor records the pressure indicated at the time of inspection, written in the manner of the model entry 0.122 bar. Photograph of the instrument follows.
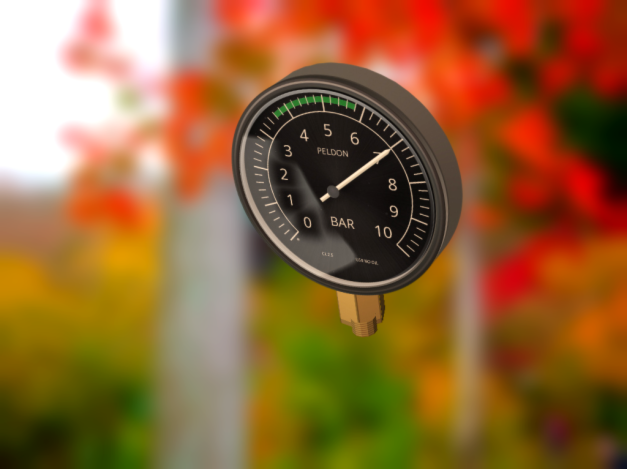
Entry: 7 bar
